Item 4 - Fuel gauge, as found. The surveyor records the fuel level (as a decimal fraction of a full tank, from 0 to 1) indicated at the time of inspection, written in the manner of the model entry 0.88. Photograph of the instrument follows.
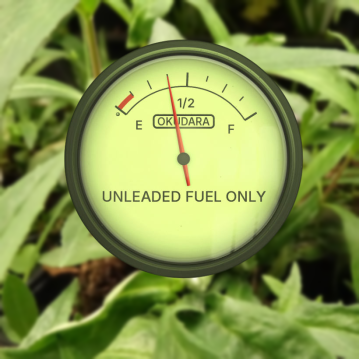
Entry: 0.375
